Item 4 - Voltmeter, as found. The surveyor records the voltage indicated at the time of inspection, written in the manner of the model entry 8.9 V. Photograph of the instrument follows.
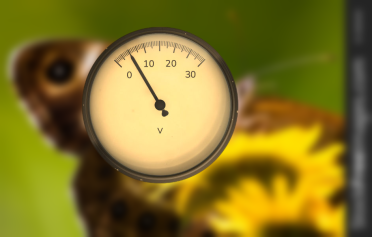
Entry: 5 V
